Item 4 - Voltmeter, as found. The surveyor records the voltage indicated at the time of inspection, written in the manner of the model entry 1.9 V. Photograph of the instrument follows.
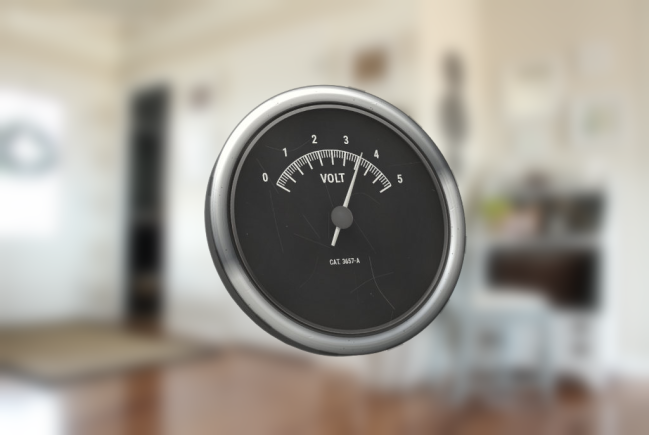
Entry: 3.5 V
